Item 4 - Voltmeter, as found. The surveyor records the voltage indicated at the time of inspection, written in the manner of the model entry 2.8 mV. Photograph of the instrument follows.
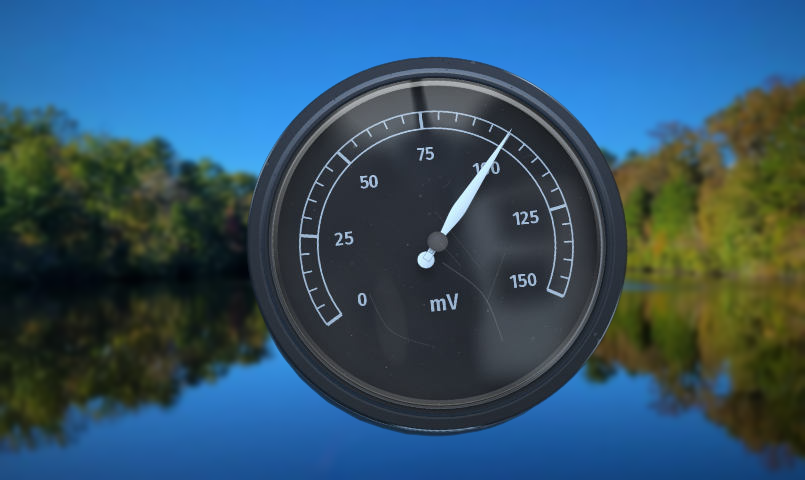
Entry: 100 mV
